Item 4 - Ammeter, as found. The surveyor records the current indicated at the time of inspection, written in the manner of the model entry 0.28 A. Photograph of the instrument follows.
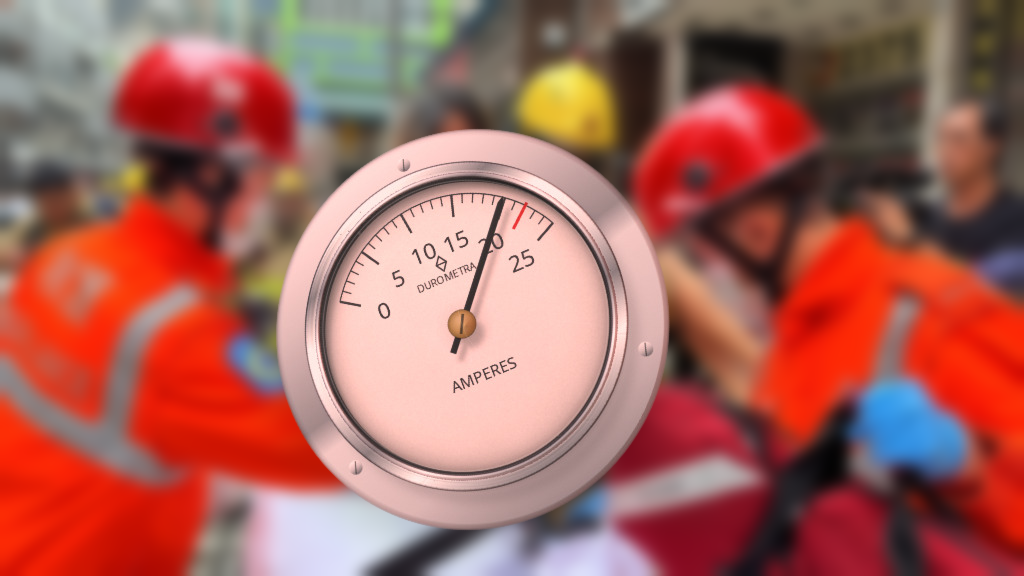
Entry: 20 A
